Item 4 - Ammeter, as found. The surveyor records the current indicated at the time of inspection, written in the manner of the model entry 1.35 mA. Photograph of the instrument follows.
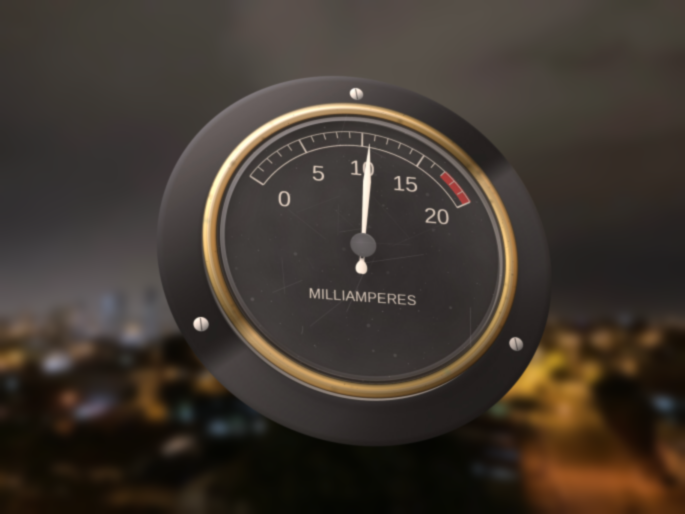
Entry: 10.5 mA
